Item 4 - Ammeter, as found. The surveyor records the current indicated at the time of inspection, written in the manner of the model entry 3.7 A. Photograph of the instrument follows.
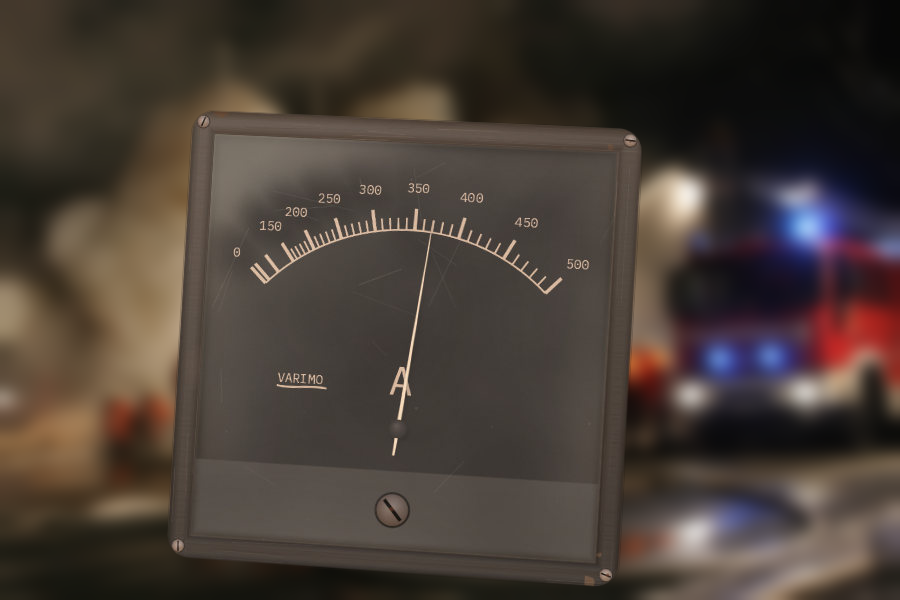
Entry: 370 A
